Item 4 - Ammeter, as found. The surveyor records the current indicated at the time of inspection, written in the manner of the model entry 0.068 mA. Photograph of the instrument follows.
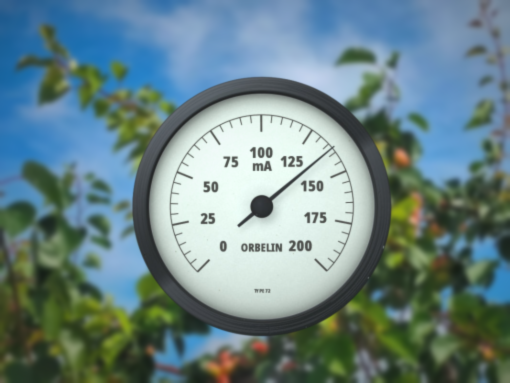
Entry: 137.5 mA
